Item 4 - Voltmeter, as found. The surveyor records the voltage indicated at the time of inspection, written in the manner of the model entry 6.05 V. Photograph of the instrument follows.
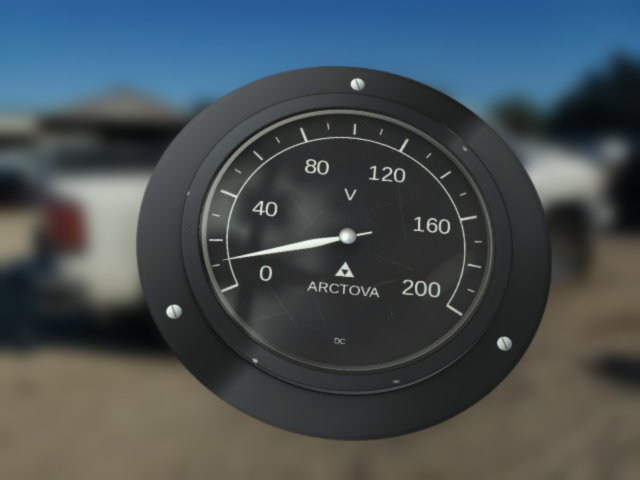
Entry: 10 V
